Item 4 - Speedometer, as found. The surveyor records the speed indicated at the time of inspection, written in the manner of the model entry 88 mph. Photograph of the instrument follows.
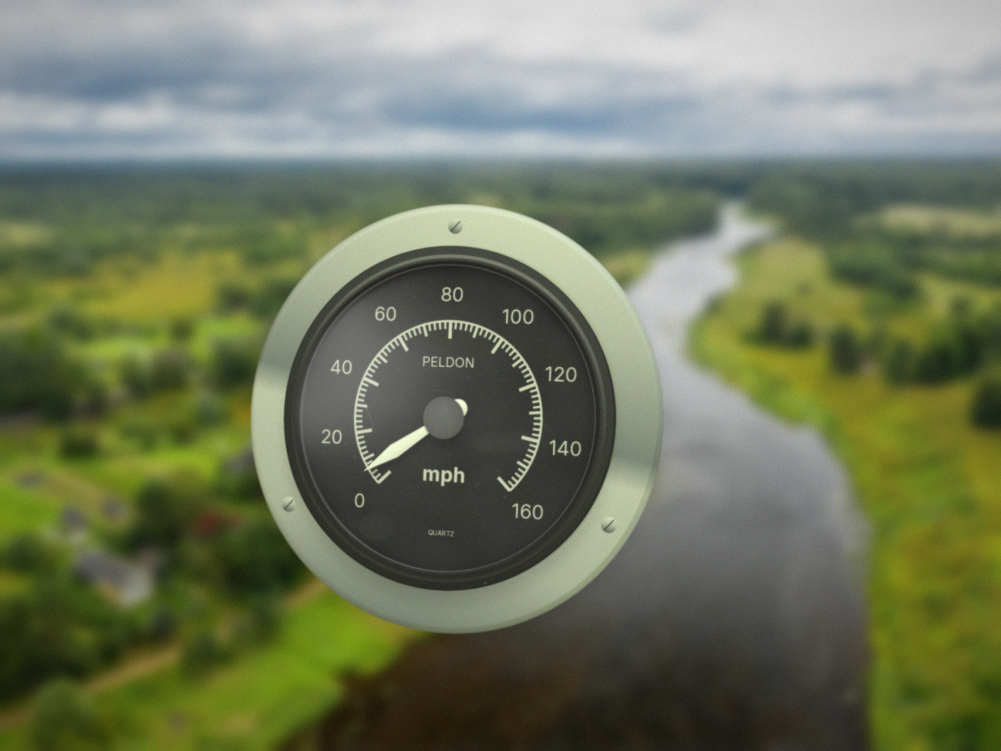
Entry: 6 mph
